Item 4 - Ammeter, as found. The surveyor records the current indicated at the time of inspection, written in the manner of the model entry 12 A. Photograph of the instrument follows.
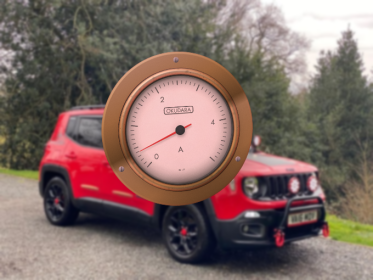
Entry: 0.4 A
